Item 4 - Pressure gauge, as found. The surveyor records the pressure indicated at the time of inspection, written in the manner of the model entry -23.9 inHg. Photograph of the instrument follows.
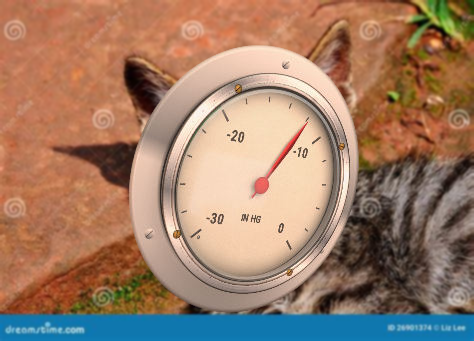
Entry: -12 inHg
